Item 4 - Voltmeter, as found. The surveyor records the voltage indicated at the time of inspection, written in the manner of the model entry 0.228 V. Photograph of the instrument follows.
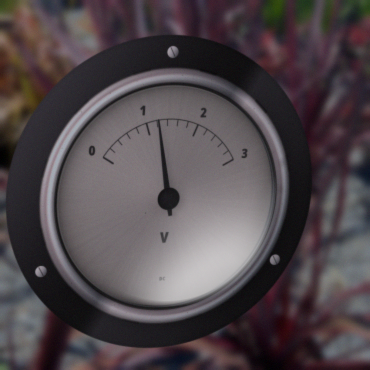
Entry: 1.2 V
